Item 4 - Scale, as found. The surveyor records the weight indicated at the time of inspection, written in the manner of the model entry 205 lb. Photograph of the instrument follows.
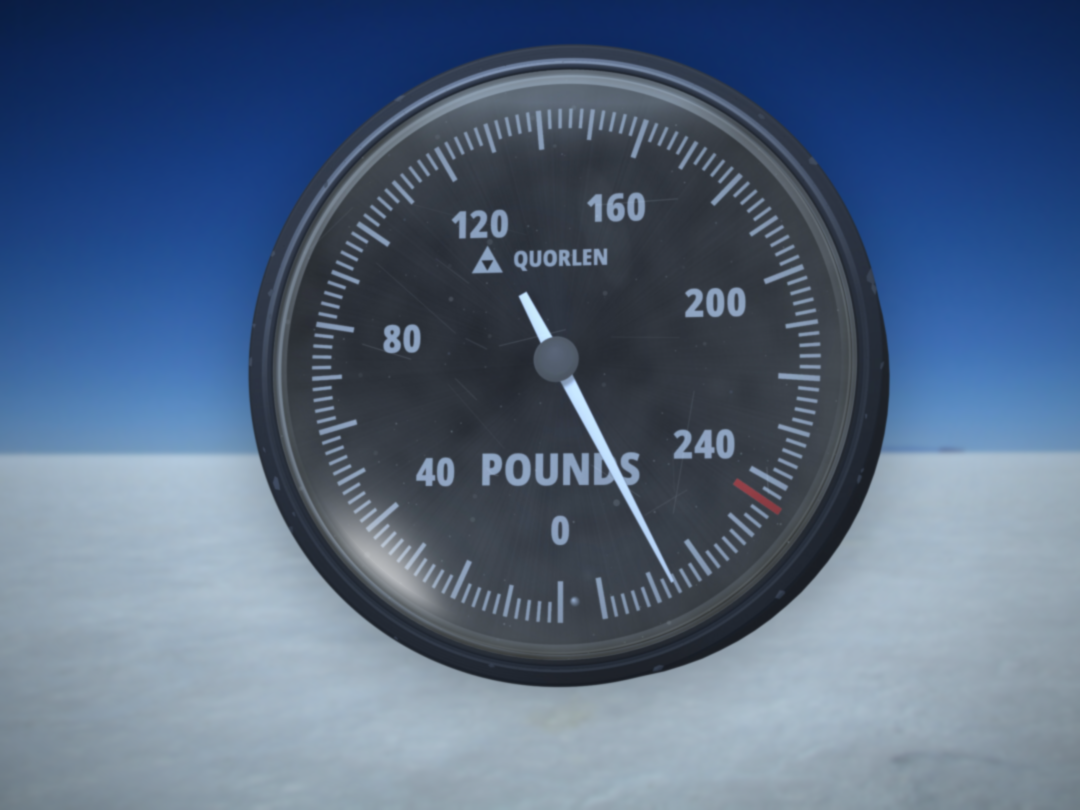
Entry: 266 lb
